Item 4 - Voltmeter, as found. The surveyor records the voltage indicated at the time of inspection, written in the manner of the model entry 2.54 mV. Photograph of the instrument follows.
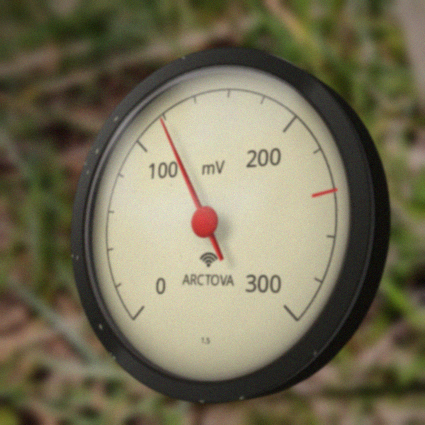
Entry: 120 mV
